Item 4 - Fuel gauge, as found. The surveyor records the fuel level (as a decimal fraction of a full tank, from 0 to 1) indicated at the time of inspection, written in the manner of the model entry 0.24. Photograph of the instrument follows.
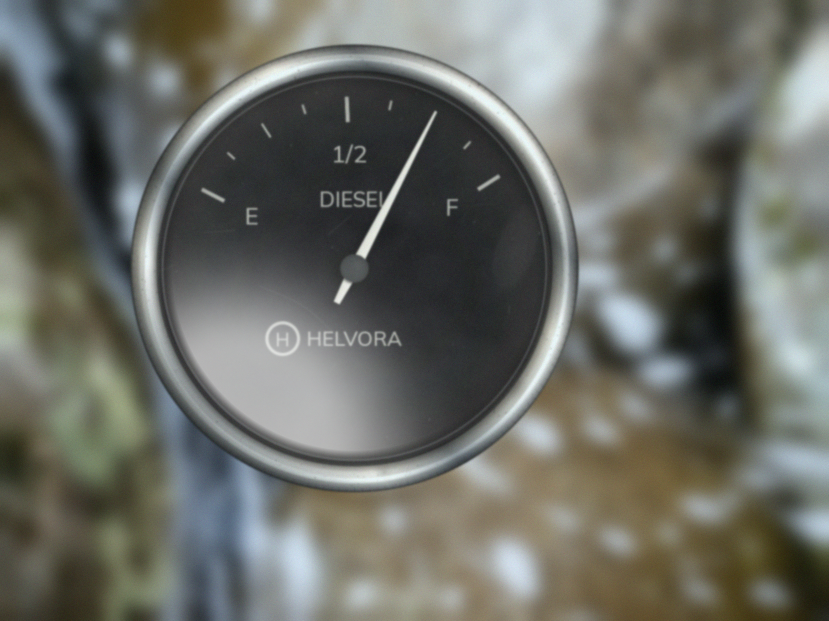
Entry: 0.75
